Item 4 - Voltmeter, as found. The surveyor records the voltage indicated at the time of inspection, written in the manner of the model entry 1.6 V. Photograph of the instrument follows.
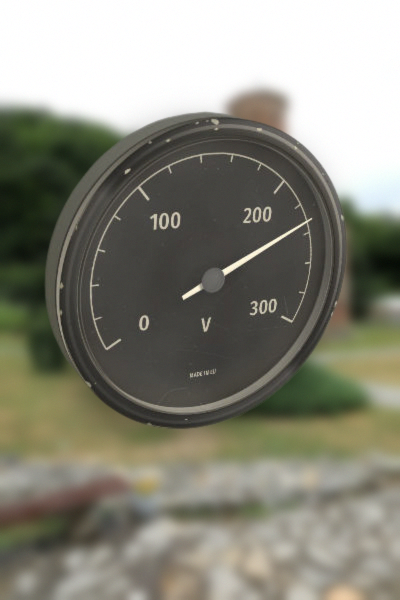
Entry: 230 V
